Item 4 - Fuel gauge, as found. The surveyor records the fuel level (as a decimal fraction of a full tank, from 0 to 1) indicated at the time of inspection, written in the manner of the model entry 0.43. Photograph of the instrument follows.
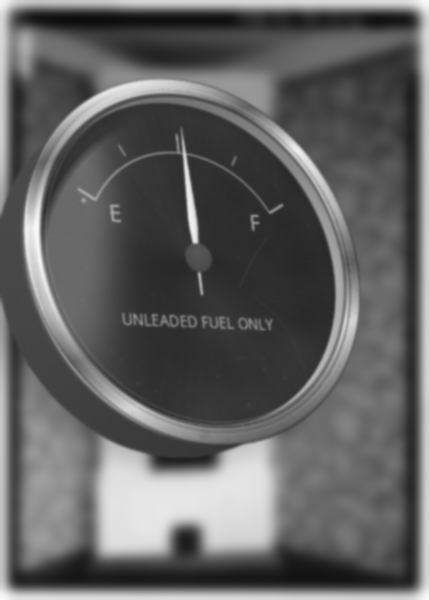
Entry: 0.5
